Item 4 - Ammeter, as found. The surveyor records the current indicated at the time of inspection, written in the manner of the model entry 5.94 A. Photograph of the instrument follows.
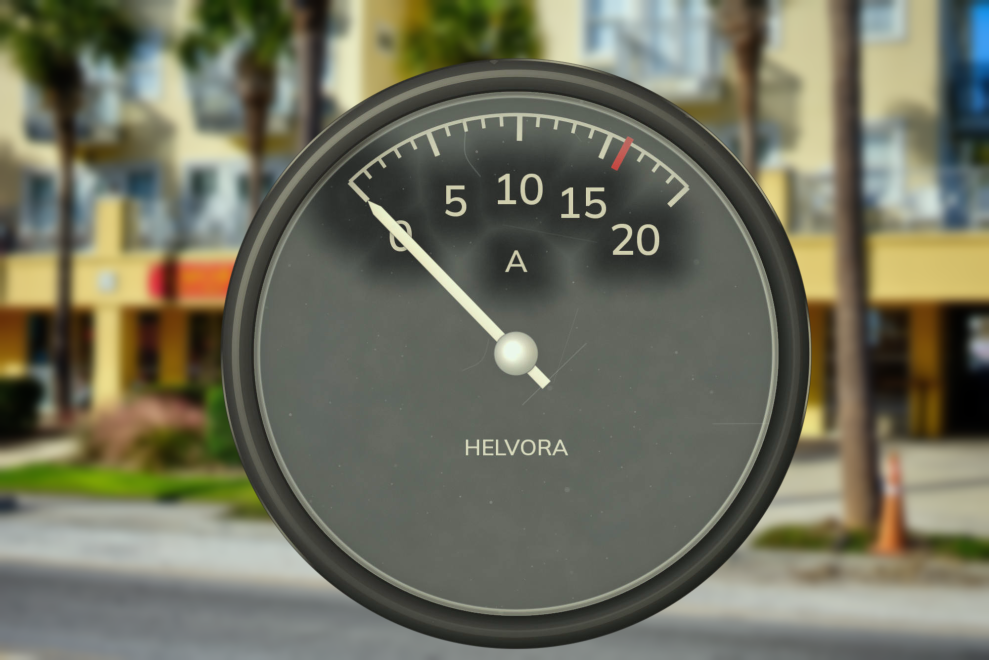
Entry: 0 A
